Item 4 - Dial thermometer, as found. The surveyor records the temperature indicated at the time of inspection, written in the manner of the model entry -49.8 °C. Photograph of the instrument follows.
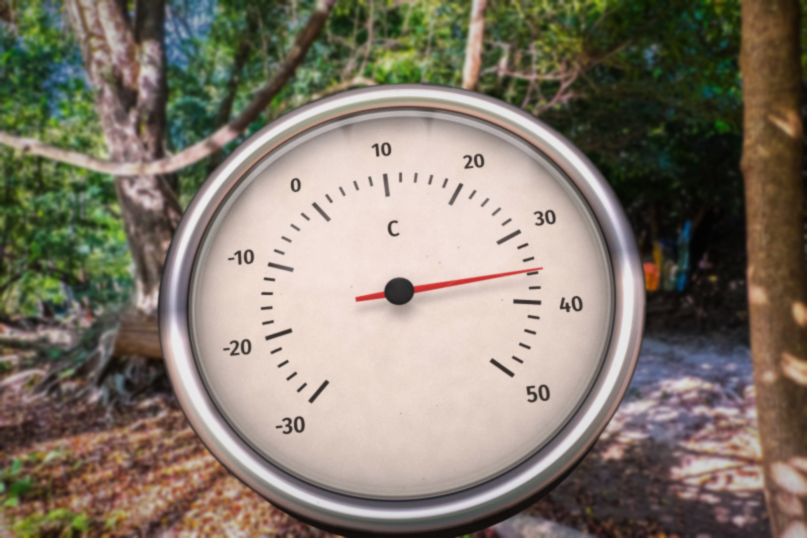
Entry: 36 °C
